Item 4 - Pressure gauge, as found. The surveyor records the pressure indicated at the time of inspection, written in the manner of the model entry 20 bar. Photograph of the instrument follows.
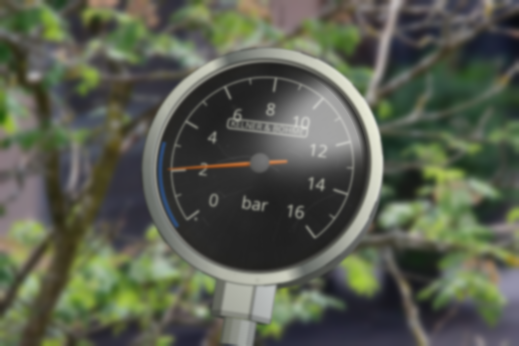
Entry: 2 bar
